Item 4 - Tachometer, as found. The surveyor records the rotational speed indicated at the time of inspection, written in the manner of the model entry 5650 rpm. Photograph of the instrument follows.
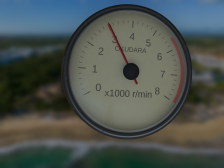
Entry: 3000 rpm
